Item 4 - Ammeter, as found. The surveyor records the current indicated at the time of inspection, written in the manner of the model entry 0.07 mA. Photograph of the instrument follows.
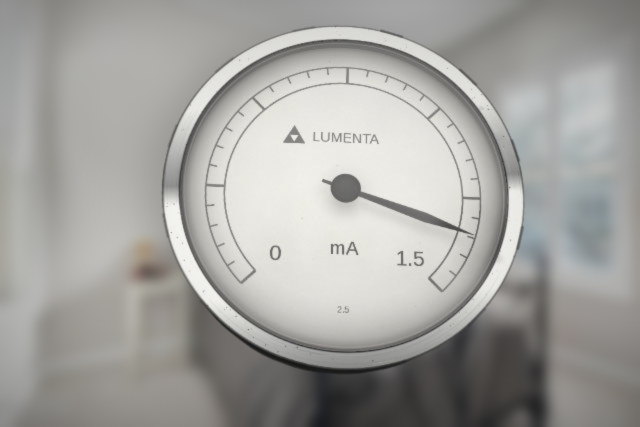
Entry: 1.35 mA
